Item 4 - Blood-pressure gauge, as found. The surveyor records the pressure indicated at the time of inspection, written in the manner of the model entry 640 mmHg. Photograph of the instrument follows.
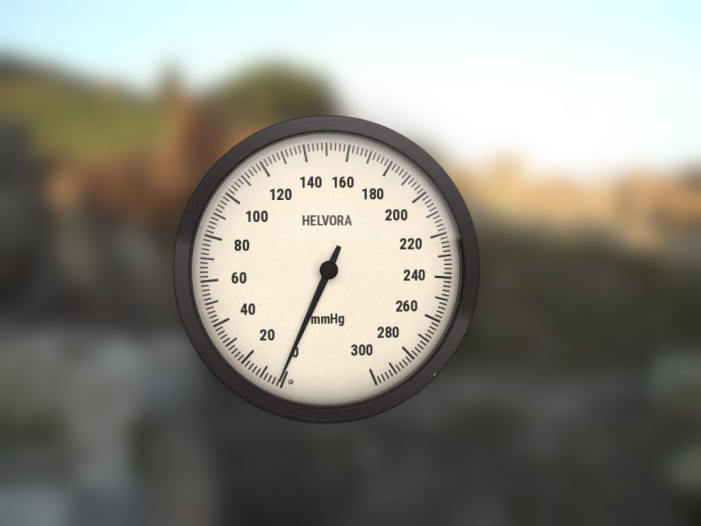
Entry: 2 mmHg
